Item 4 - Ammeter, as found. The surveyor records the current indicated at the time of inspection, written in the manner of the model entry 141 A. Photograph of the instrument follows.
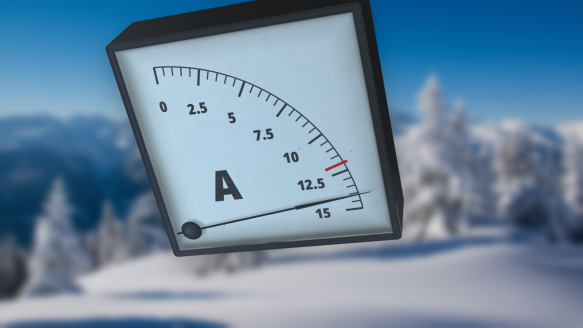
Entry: 14 A
